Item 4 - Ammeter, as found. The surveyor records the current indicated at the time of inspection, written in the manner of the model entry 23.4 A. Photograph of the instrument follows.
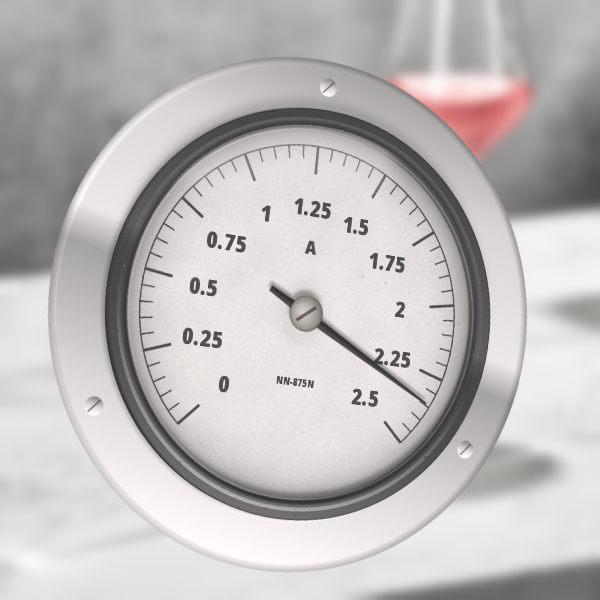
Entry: 2.35 A
